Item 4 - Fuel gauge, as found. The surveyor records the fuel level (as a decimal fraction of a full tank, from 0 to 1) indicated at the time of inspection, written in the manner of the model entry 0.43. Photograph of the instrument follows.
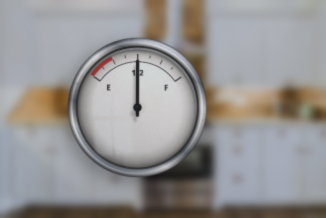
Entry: 0.5
